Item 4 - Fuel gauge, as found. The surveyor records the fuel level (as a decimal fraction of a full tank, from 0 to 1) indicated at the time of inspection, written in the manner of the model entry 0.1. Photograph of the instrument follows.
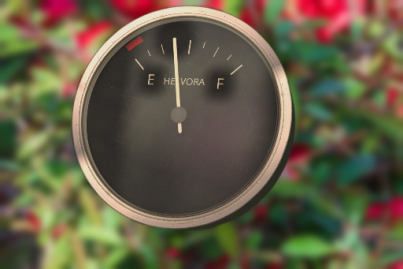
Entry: 0.375
